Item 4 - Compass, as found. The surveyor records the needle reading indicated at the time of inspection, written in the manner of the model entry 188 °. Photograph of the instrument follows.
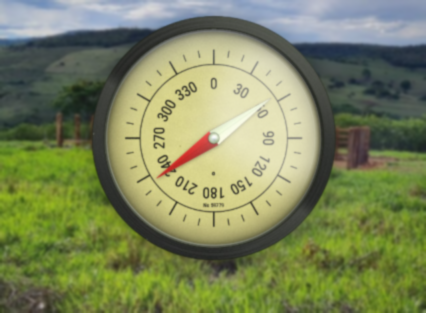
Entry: 235 °
